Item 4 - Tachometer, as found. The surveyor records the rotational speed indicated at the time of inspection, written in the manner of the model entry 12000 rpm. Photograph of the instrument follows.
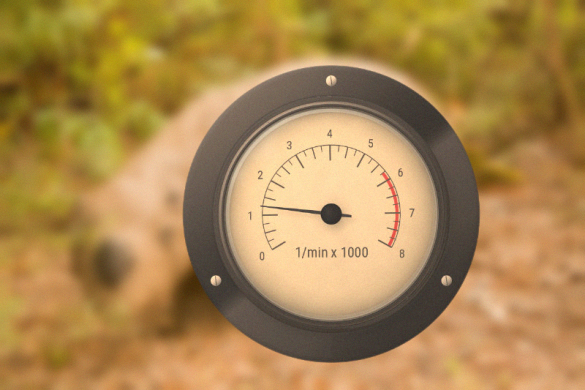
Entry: 1250 rpm
